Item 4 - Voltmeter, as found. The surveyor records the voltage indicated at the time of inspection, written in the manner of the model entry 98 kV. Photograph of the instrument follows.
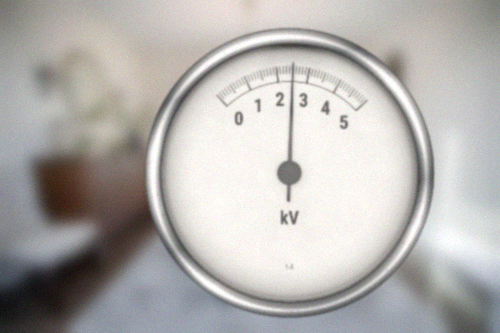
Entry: 2.5 kV
